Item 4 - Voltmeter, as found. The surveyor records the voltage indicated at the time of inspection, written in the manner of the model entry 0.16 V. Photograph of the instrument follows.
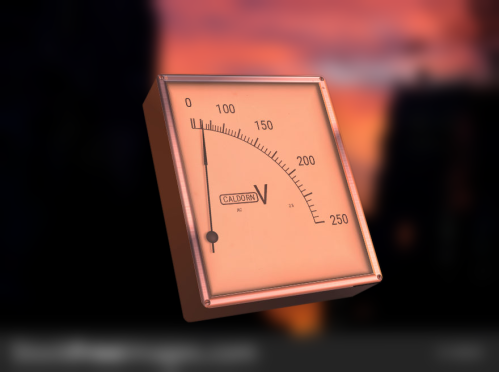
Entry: 50 V
